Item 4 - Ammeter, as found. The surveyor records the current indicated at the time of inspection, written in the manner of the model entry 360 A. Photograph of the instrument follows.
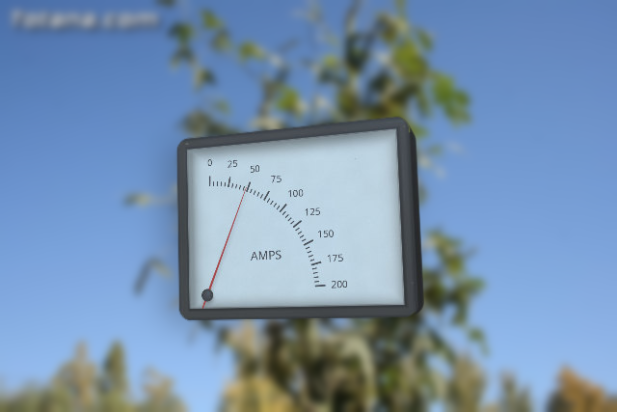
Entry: 50 A
